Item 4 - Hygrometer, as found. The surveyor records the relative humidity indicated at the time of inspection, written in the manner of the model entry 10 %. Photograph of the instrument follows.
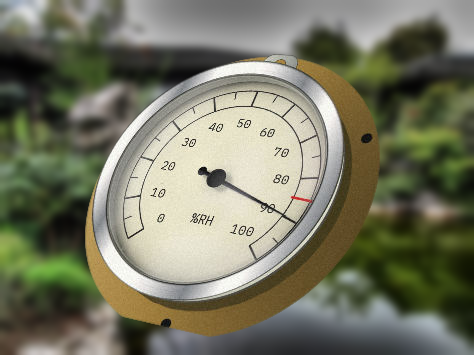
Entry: 90 %
